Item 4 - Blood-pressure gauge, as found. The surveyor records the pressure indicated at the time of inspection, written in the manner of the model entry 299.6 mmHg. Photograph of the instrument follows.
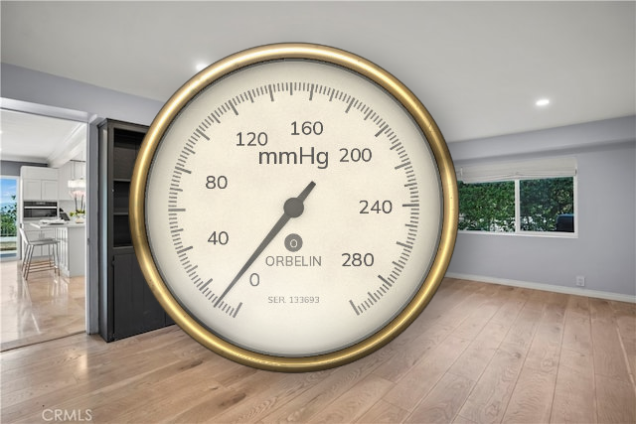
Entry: 10 mmHg
